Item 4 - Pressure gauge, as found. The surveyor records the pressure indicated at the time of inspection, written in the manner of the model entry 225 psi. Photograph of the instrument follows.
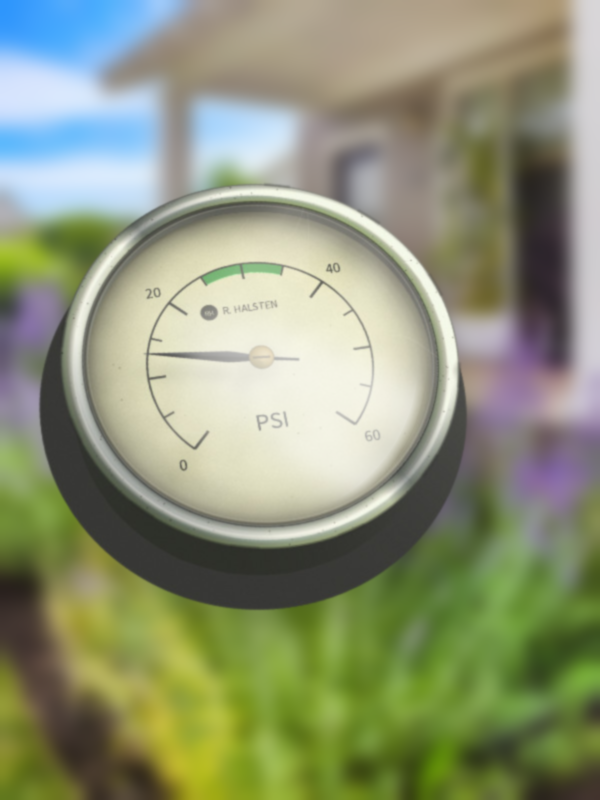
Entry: 12.5 psi
